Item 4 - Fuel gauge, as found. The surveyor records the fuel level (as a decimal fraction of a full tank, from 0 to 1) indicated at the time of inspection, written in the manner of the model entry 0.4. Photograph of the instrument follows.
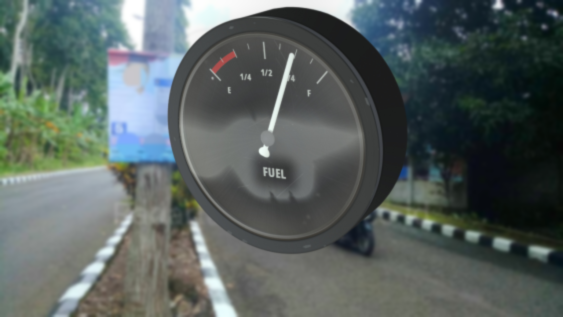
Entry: 0.75
